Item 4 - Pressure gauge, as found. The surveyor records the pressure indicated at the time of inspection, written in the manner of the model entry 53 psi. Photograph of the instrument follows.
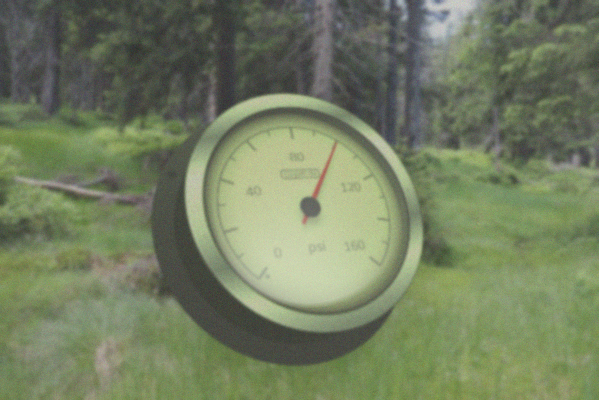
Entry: 100 psi
